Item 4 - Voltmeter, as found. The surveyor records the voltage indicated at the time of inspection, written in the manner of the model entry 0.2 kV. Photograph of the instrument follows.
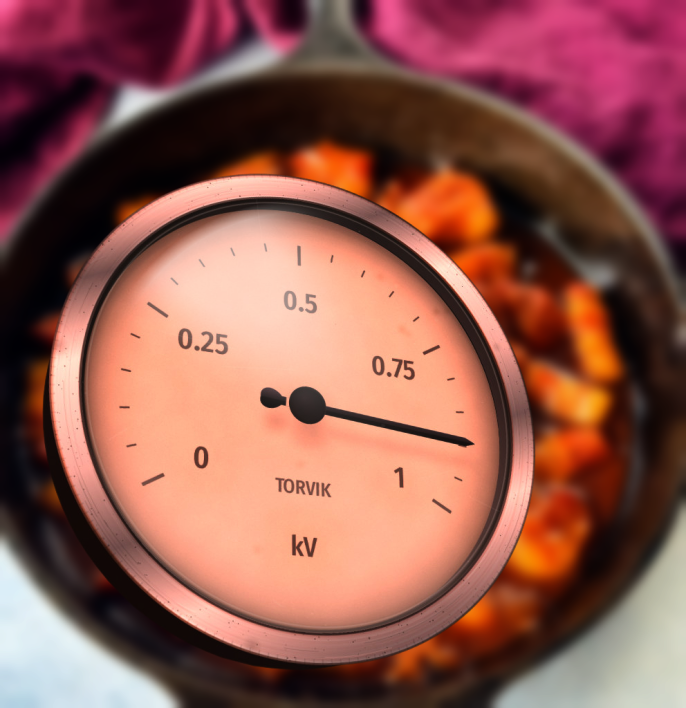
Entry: 0.9 kV
